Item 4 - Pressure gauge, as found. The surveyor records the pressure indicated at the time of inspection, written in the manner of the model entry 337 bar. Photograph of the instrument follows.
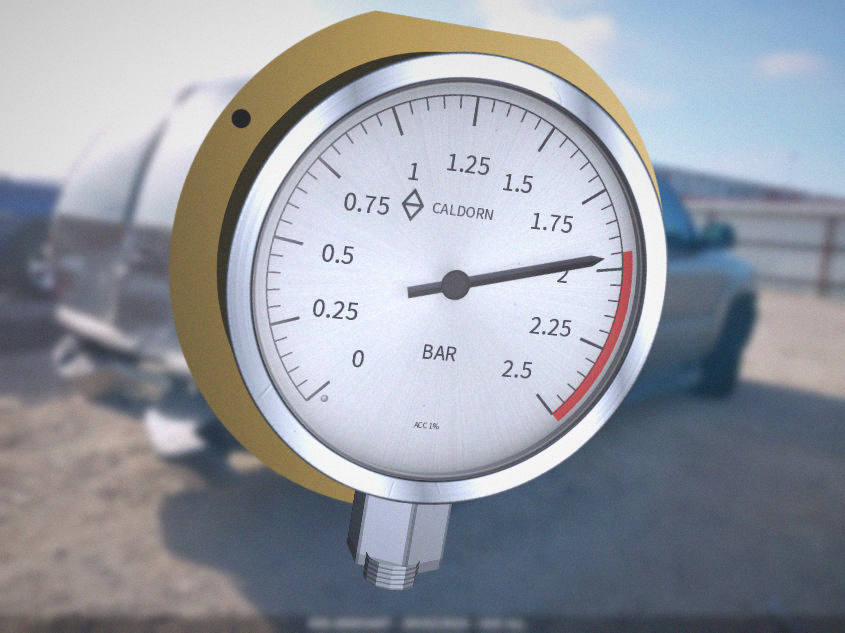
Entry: 1.95 bar
